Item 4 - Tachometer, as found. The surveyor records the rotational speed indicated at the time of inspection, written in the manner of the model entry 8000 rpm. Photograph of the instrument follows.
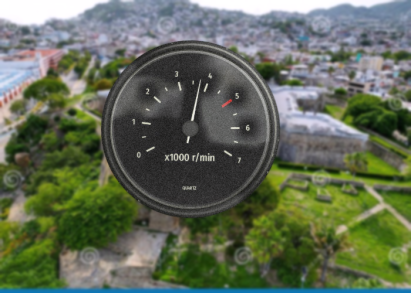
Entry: 3750 rpm
